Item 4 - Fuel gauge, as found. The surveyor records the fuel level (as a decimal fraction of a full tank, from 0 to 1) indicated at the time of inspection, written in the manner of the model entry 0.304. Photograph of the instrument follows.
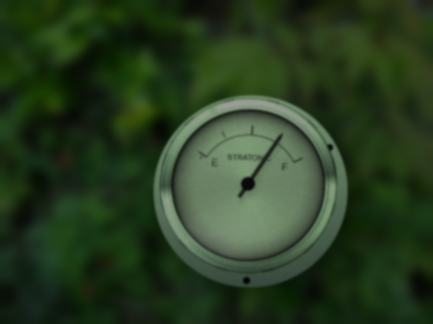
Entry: 0.75
